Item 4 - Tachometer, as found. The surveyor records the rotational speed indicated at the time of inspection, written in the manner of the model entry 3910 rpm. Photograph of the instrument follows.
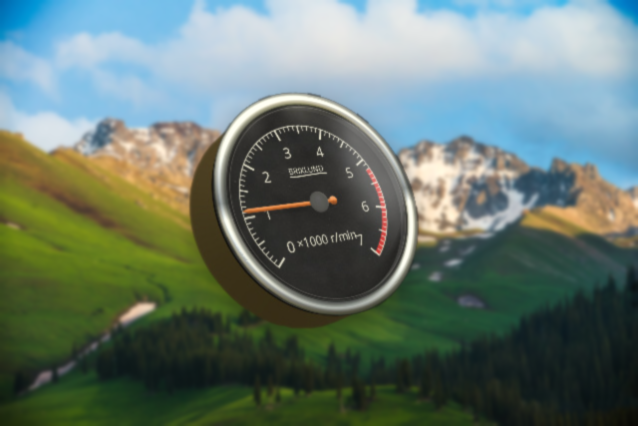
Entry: 1100 rpm
